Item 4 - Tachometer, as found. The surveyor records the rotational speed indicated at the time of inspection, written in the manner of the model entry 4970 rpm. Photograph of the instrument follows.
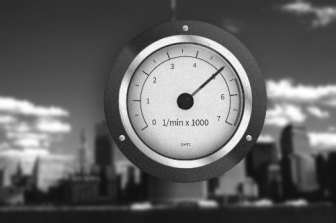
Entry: 5000 rpm
